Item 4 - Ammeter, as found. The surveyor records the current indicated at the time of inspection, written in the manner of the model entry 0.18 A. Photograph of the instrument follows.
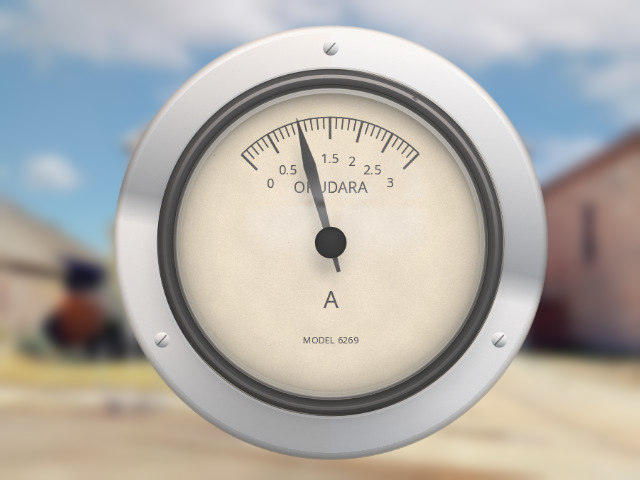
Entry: 1 A
